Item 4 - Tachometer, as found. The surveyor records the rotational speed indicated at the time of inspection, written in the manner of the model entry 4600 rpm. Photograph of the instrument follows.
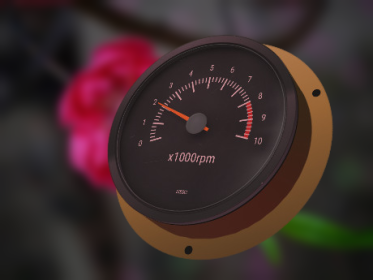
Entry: 2000 rpm
